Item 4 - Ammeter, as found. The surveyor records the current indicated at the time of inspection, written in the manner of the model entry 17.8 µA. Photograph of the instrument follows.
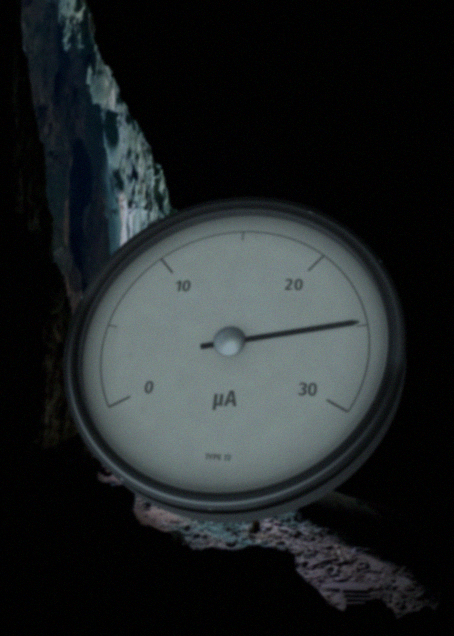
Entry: 25 µA
